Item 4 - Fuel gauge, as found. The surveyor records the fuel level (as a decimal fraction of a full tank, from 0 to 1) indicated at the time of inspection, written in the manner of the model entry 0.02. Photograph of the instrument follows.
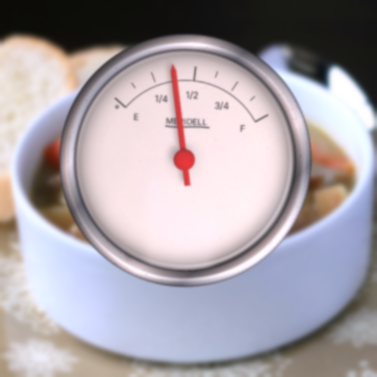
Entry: 0.375
